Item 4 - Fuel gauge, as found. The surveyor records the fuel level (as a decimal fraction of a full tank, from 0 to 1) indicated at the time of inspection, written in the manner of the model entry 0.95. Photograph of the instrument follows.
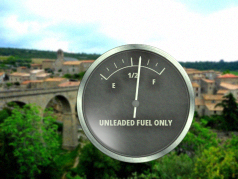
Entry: 0.625
